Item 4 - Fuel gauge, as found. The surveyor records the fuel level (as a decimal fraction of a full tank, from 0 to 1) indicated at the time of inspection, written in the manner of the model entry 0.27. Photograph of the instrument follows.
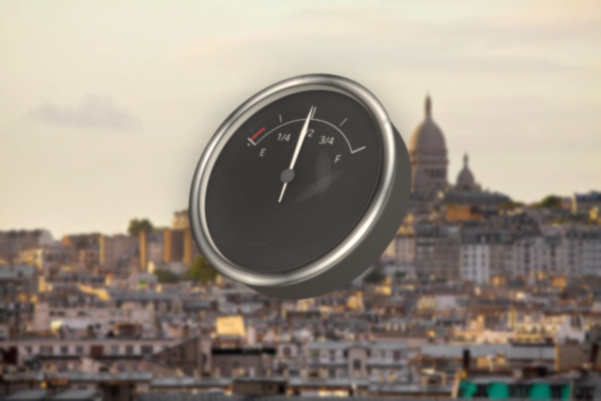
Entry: 0.5
